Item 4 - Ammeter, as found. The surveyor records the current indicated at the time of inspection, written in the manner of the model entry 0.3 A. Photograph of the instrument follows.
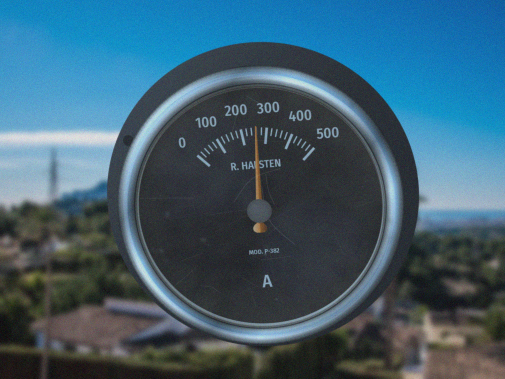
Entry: 260 A
